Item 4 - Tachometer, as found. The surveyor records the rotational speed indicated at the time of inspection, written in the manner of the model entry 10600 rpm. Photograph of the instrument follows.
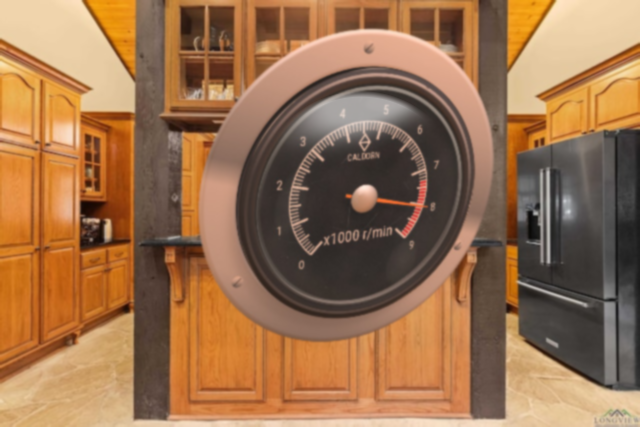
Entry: 8000 rpm
